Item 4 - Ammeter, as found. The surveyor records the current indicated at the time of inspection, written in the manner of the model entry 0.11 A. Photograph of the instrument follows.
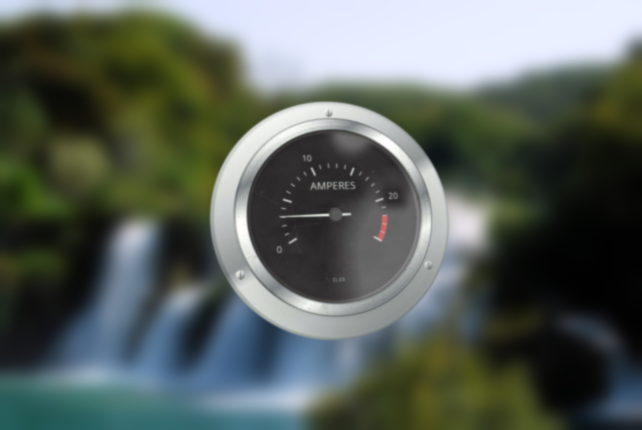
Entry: 3 A
